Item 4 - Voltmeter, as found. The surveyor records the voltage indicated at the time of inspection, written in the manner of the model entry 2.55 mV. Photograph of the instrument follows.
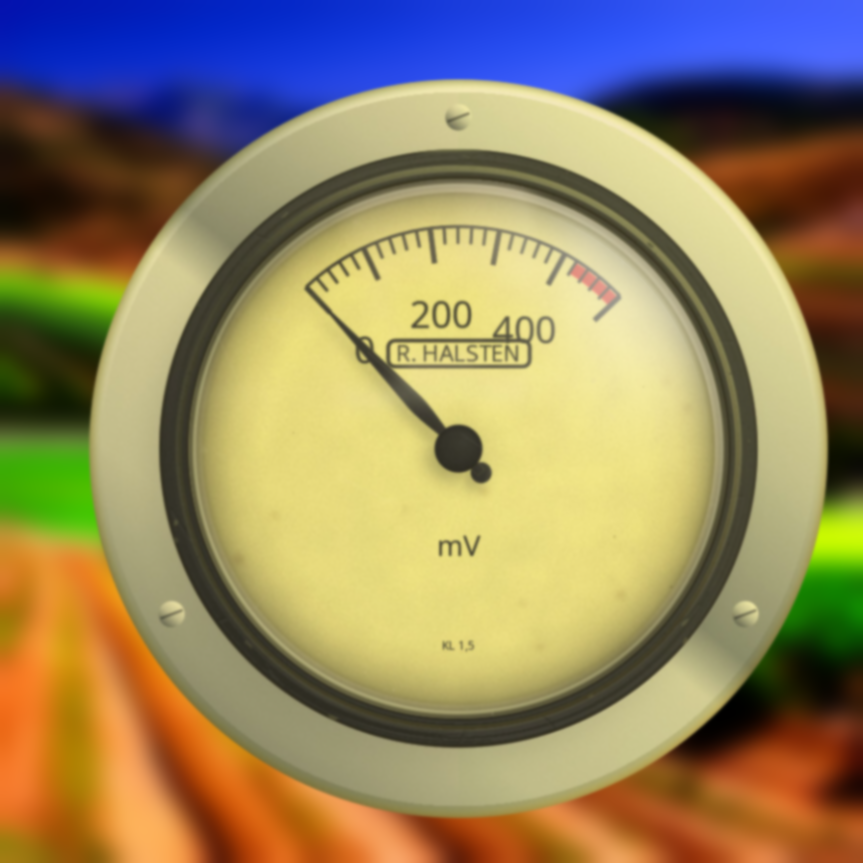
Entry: 0 mV
